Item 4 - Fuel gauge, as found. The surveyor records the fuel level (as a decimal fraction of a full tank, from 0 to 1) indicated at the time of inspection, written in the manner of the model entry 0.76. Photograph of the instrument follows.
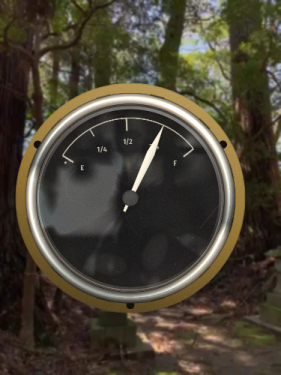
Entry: 0.75
